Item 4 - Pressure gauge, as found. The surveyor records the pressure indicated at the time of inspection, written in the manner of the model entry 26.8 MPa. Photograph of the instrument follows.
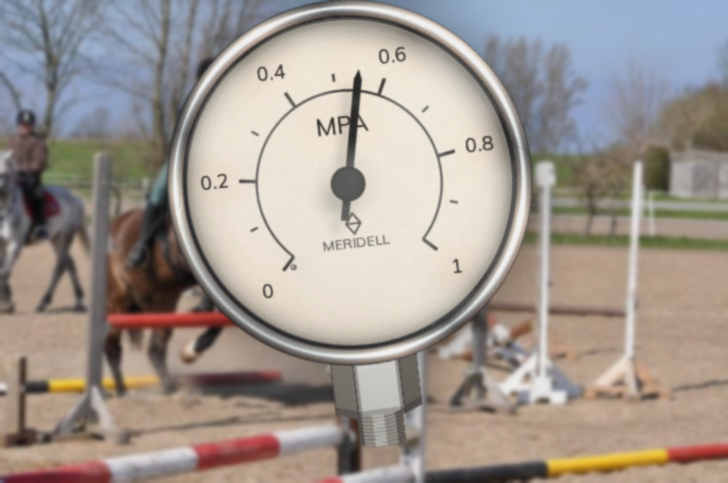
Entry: 0.55 MPa
